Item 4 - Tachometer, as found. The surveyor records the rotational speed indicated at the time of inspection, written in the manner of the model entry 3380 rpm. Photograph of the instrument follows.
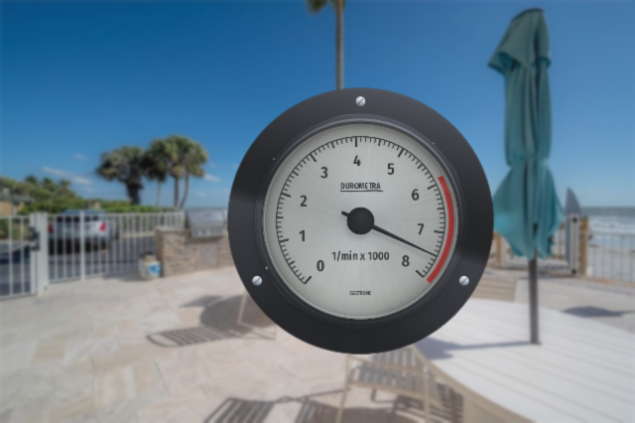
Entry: 7500 rpm
